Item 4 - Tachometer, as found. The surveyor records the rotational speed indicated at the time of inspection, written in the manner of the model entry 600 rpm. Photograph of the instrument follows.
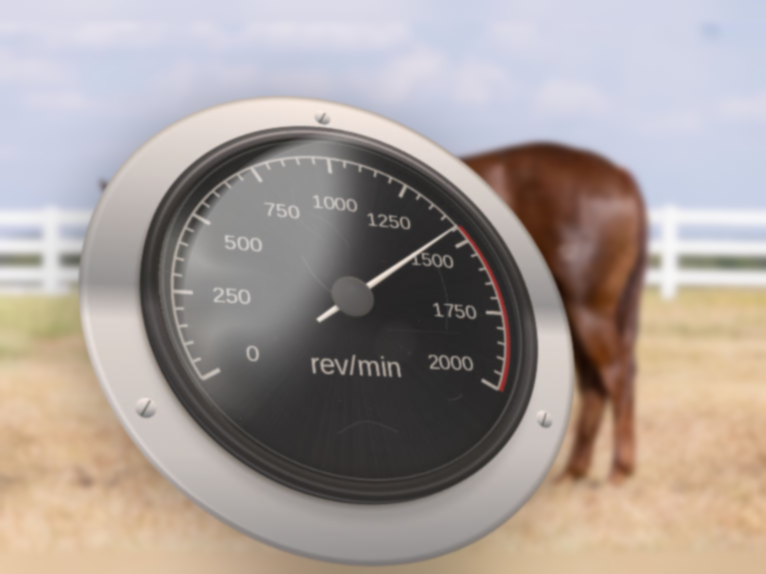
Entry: 1450 rpm
